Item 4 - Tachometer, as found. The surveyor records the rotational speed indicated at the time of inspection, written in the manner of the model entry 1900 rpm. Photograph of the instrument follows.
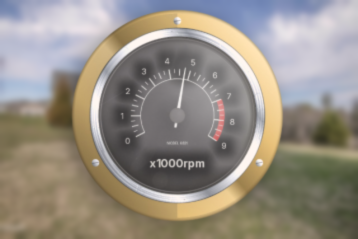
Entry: 4750 rpm
